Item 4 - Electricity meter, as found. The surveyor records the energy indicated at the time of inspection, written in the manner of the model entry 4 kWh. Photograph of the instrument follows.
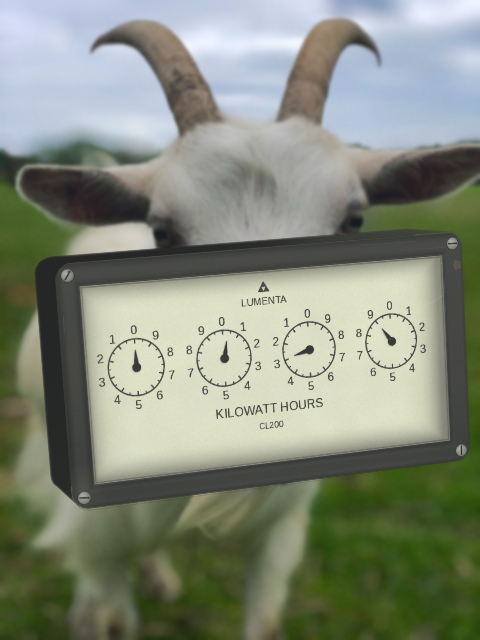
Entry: 29 kWh
